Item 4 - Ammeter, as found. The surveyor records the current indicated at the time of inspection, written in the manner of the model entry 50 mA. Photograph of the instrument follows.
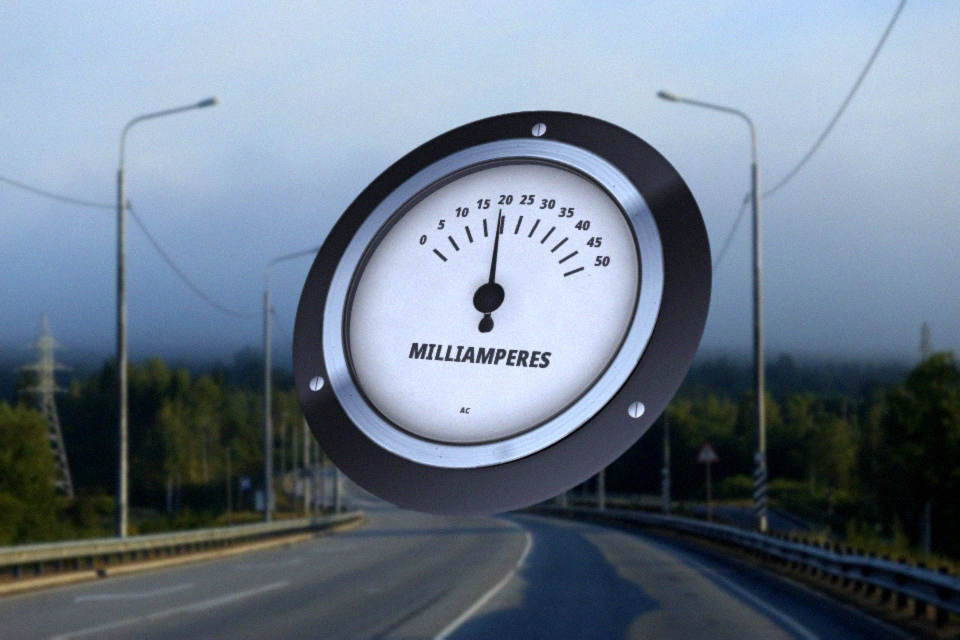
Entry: 20 mA
